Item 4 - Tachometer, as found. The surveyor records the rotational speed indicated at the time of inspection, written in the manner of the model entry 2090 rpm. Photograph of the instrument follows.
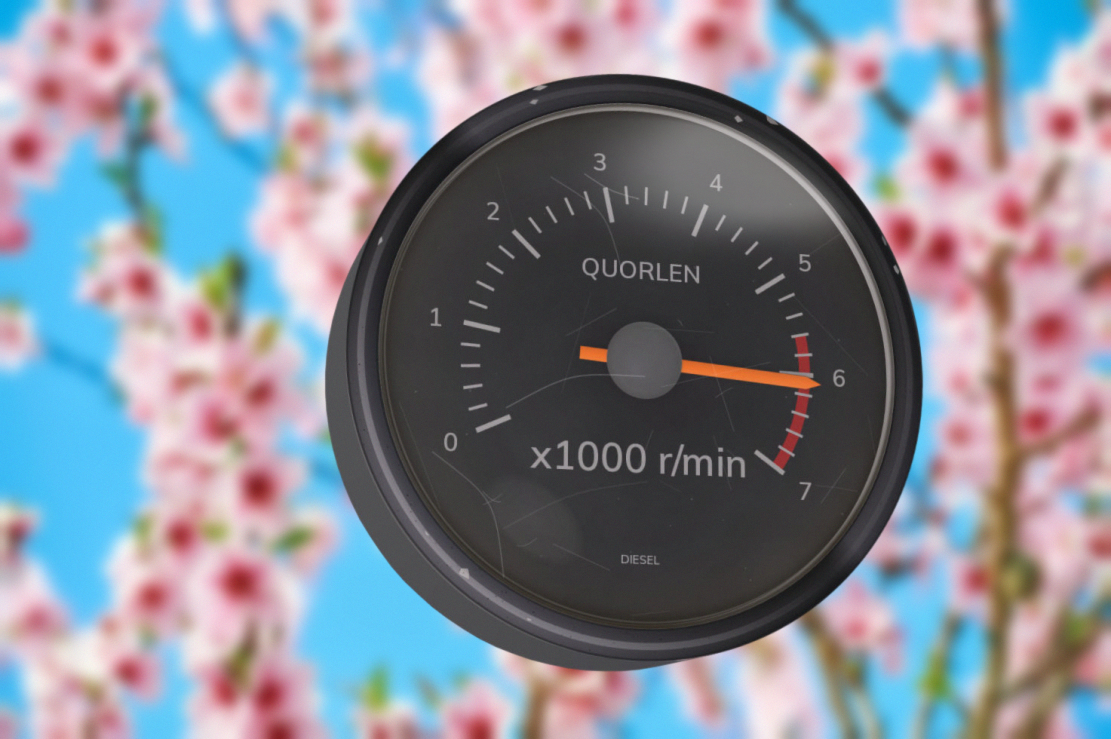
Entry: 6100 rpm
